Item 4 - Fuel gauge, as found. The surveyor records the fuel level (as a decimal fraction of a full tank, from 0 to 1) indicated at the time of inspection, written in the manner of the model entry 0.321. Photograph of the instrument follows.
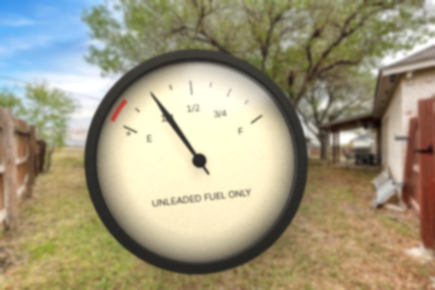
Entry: 0.25
